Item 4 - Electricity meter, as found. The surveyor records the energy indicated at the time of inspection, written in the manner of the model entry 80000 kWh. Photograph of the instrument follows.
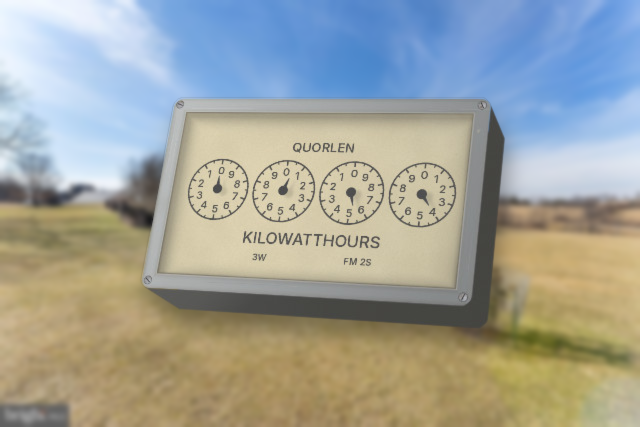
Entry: 54 kWh
